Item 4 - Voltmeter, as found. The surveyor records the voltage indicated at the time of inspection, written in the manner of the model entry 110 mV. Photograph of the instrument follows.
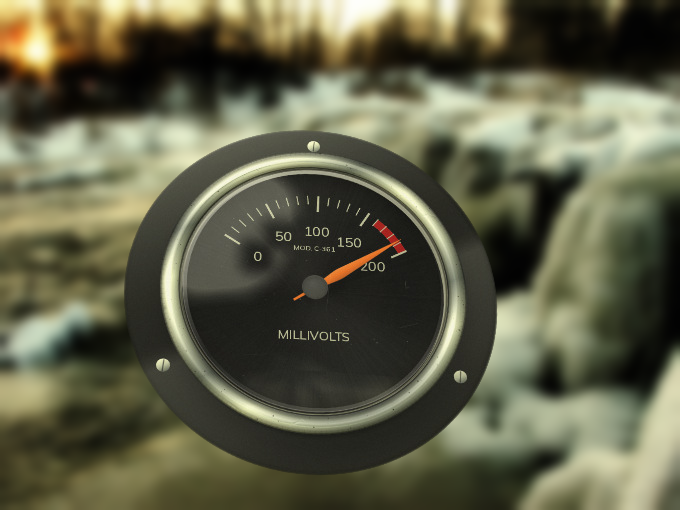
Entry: 190 mV
